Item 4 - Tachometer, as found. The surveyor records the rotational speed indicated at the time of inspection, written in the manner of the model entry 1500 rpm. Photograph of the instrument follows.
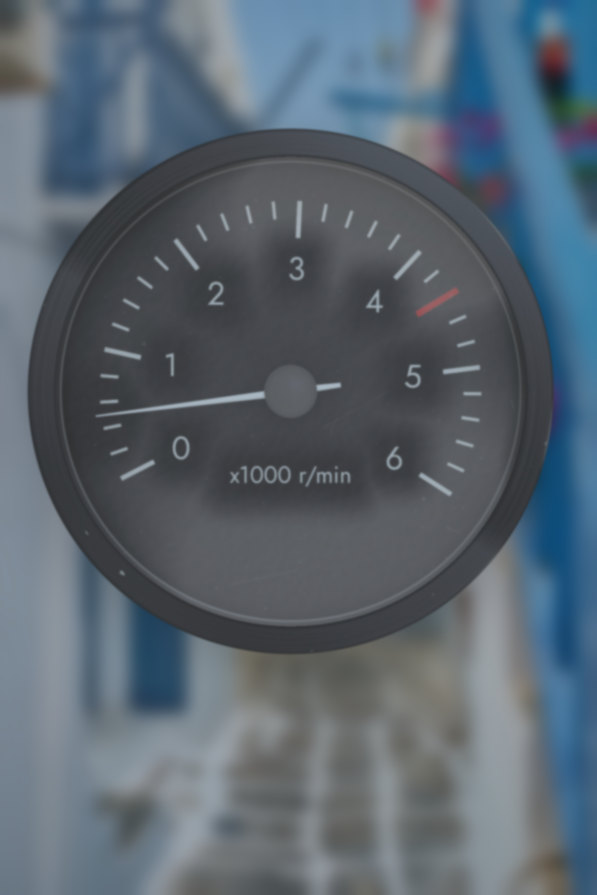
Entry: 500 rpm
